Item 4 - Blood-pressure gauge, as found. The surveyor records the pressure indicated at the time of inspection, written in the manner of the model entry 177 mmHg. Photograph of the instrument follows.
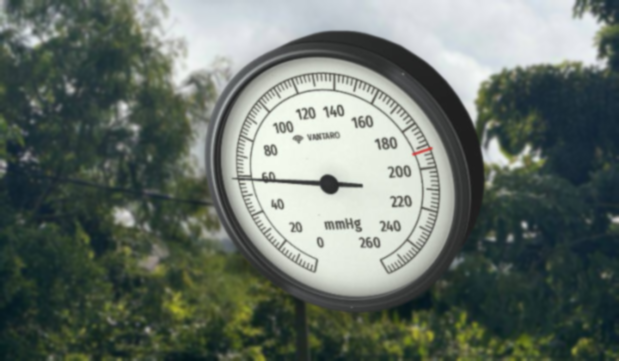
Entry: 60 mmHg
